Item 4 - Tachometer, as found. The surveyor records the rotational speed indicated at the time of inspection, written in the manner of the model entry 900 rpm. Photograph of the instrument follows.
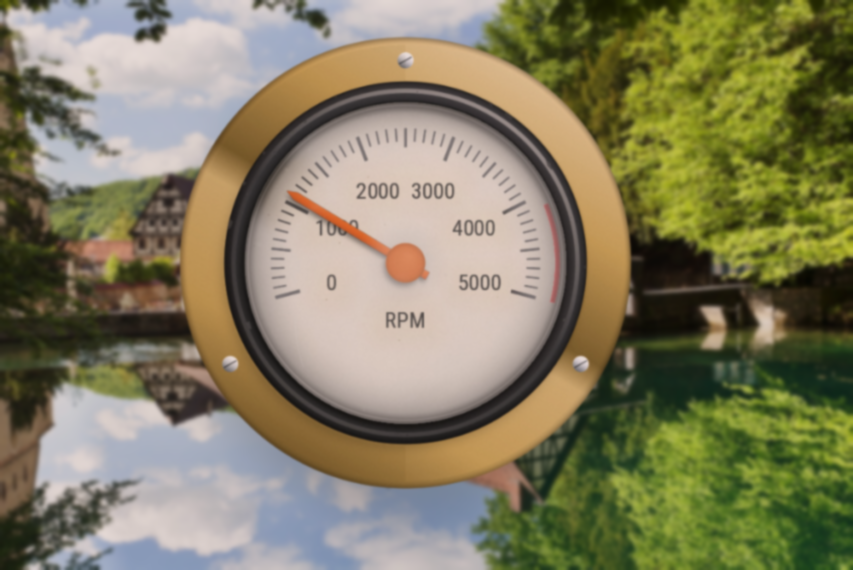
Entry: 1100 rpm
